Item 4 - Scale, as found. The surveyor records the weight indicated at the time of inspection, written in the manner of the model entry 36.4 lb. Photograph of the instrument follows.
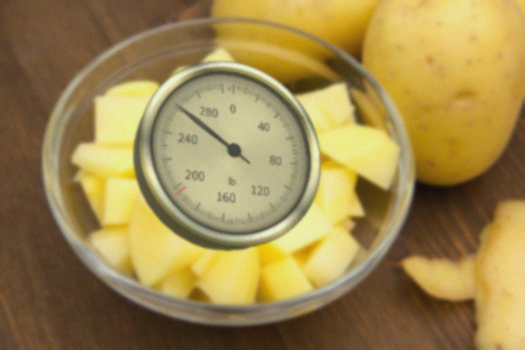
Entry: 260 lb
